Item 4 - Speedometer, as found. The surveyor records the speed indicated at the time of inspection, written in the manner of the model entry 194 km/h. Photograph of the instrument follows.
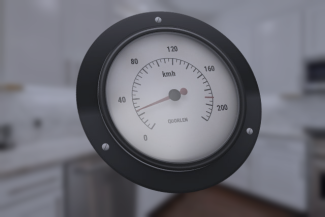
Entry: 25 km/h
